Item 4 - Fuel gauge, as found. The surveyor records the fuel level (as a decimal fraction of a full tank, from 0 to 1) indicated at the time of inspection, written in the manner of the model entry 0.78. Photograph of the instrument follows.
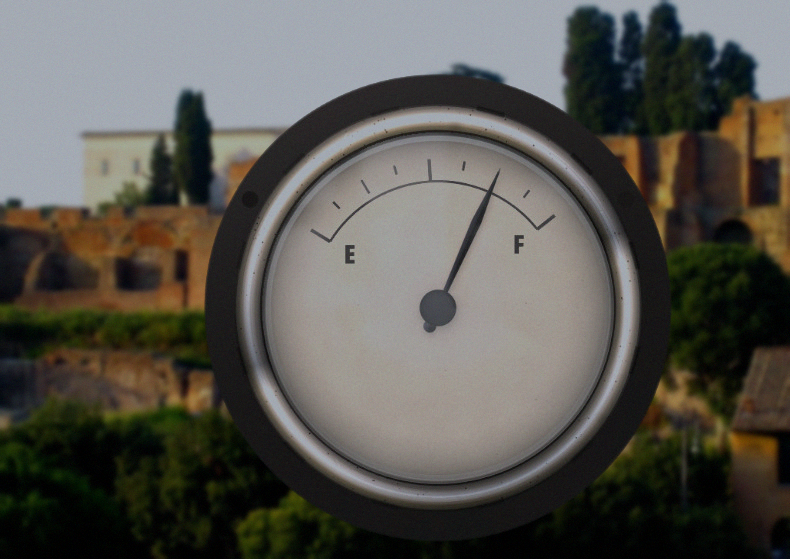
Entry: 0.75
